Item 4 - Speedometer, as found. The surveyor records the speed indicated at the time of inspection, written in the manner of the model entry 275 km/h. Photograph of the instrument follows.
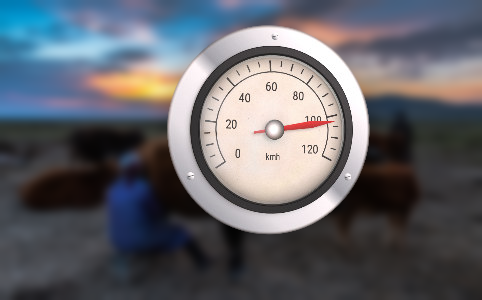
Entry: 102.5 km/h
